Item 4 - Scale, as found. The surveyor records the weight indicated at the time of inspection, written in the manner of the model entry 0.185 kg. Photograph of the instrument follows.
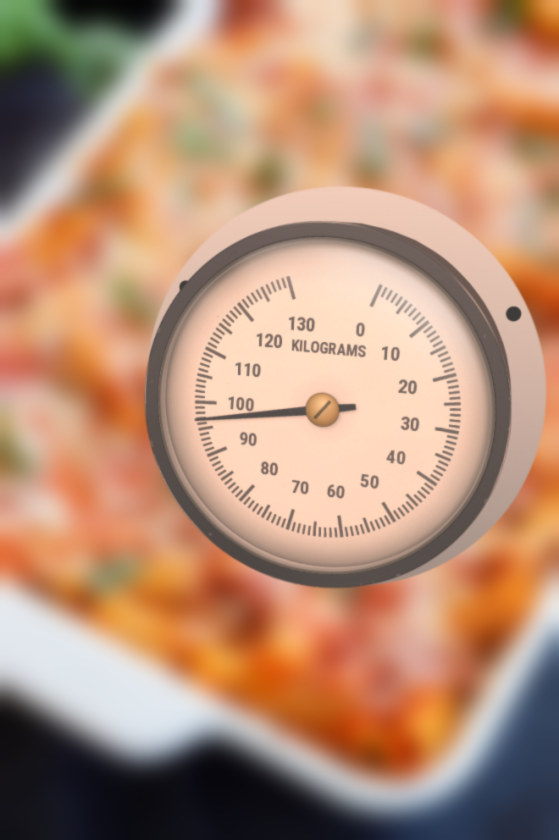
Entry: 97 kg
